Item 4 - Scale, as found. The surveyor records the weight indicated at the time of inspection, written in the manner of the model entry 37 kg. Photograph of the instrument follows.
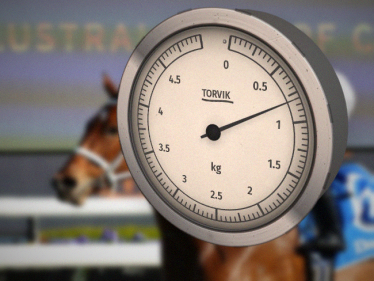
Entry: 0.8 kg
